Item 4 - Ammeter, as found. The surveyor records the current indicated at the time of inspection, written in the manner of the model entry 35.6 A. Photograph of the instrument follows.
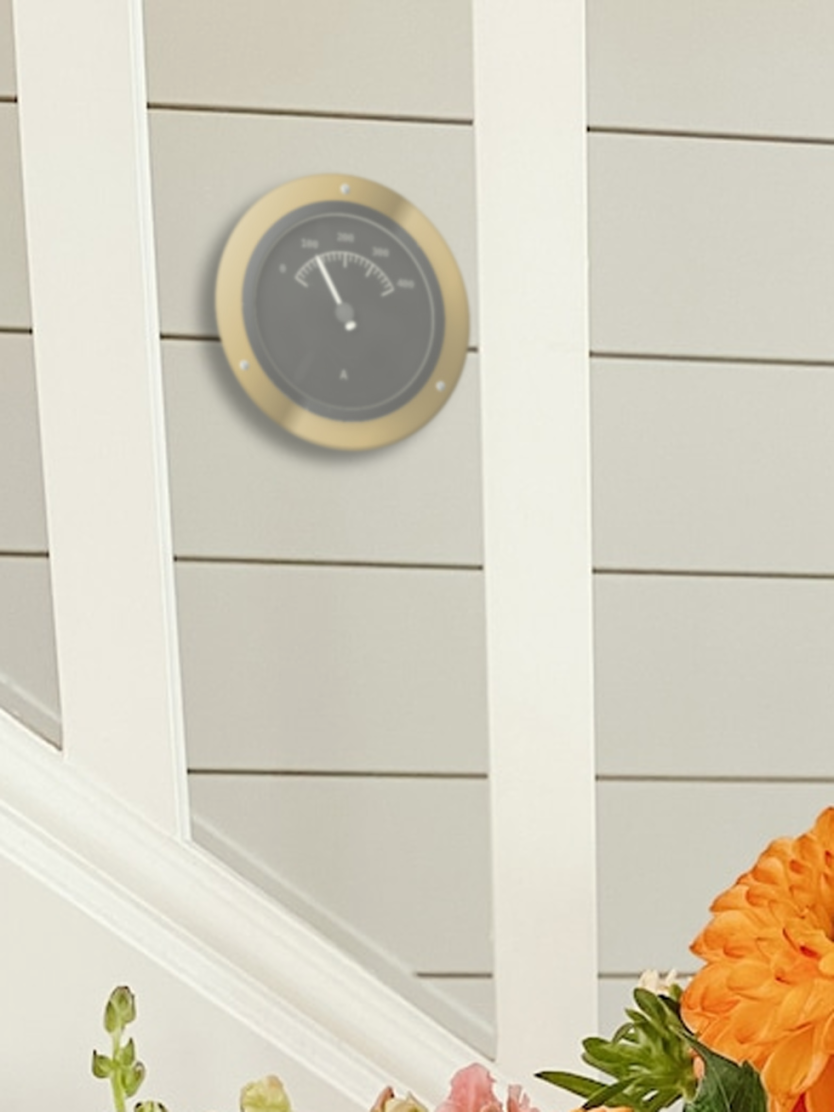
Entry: 100 A
